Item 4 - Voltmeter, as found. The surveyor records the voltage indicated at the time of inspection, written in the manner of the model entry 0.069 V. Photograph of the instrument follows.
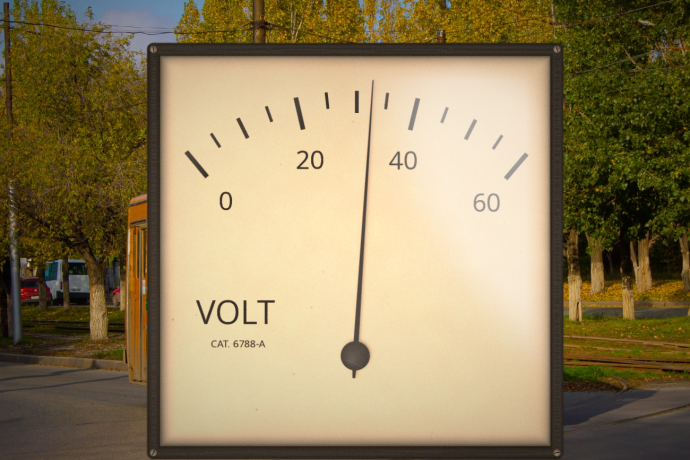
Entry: 32.5 V
